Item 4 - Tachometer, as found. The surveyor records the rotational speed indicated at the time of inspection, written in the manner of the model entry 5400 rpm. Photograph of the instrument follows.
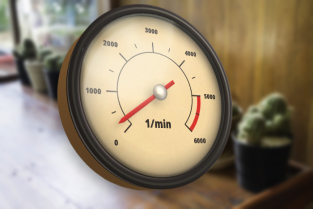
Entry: 250 rpm
